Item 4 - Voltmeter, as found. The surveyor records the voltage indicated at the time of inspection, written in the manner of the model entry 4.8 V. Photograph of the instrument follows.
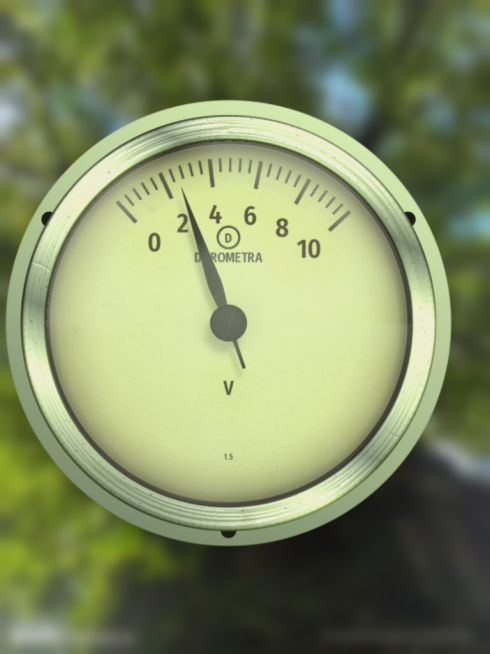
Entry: 2.6 V
